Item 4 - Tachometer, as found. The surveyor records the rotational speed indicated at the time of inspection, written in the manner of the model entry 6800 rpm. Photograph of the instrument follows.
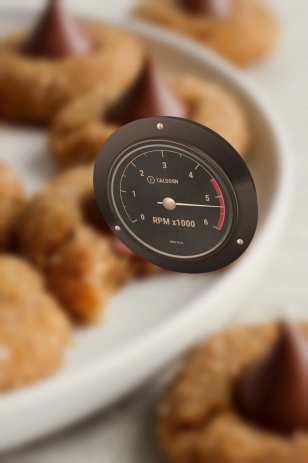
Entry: 5250 rpm
